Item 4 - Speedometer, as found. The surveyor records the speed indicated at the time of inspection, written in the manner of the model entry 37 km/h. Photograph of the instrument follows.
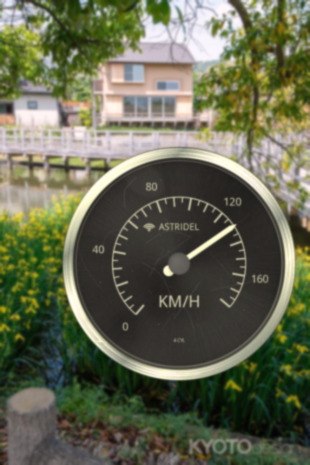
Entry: 130 km/h
